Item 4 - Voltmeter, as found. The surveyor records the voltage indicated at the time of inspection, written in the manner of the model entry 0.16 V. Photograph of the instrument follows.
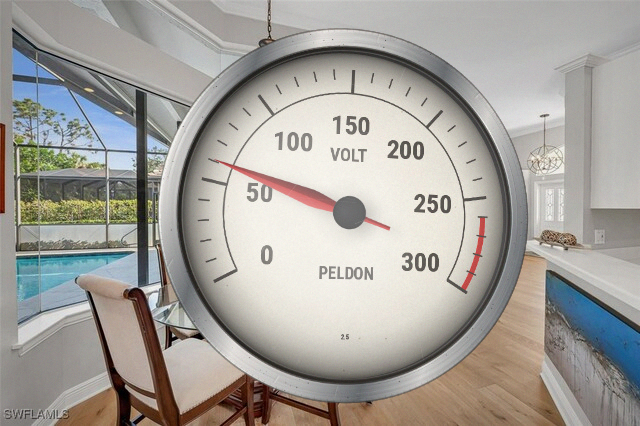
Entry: 60 V
